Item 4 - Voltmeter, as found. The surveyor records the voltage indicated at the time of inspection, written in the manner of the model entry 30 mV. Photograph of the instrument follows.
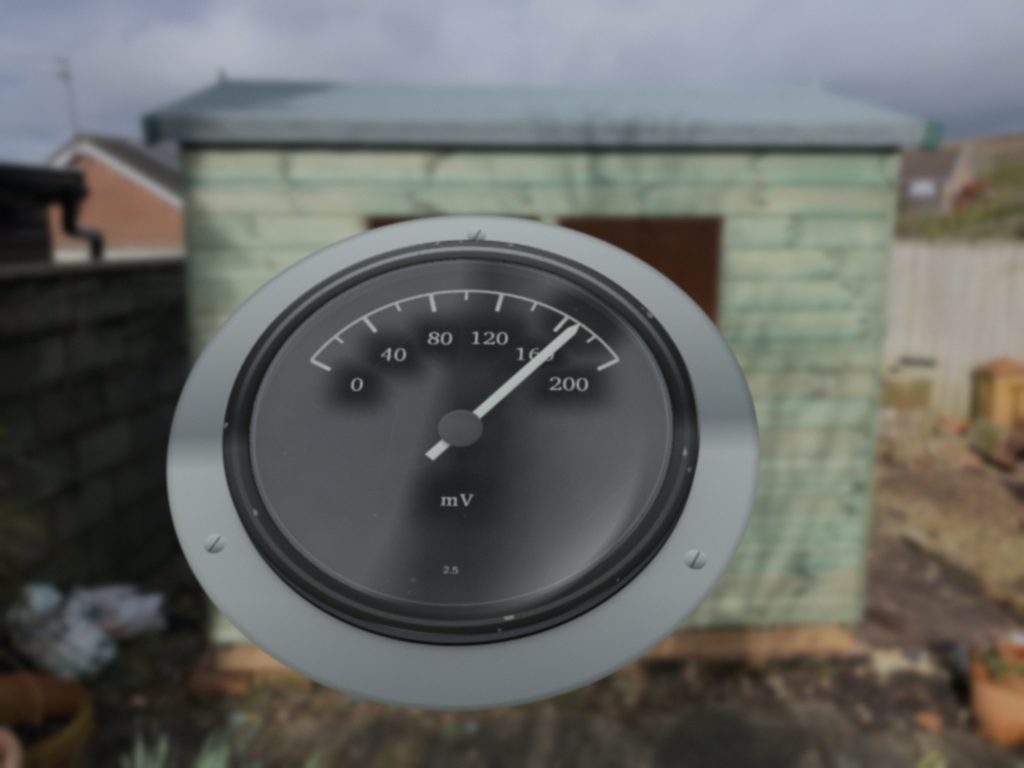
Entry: 170 mV
